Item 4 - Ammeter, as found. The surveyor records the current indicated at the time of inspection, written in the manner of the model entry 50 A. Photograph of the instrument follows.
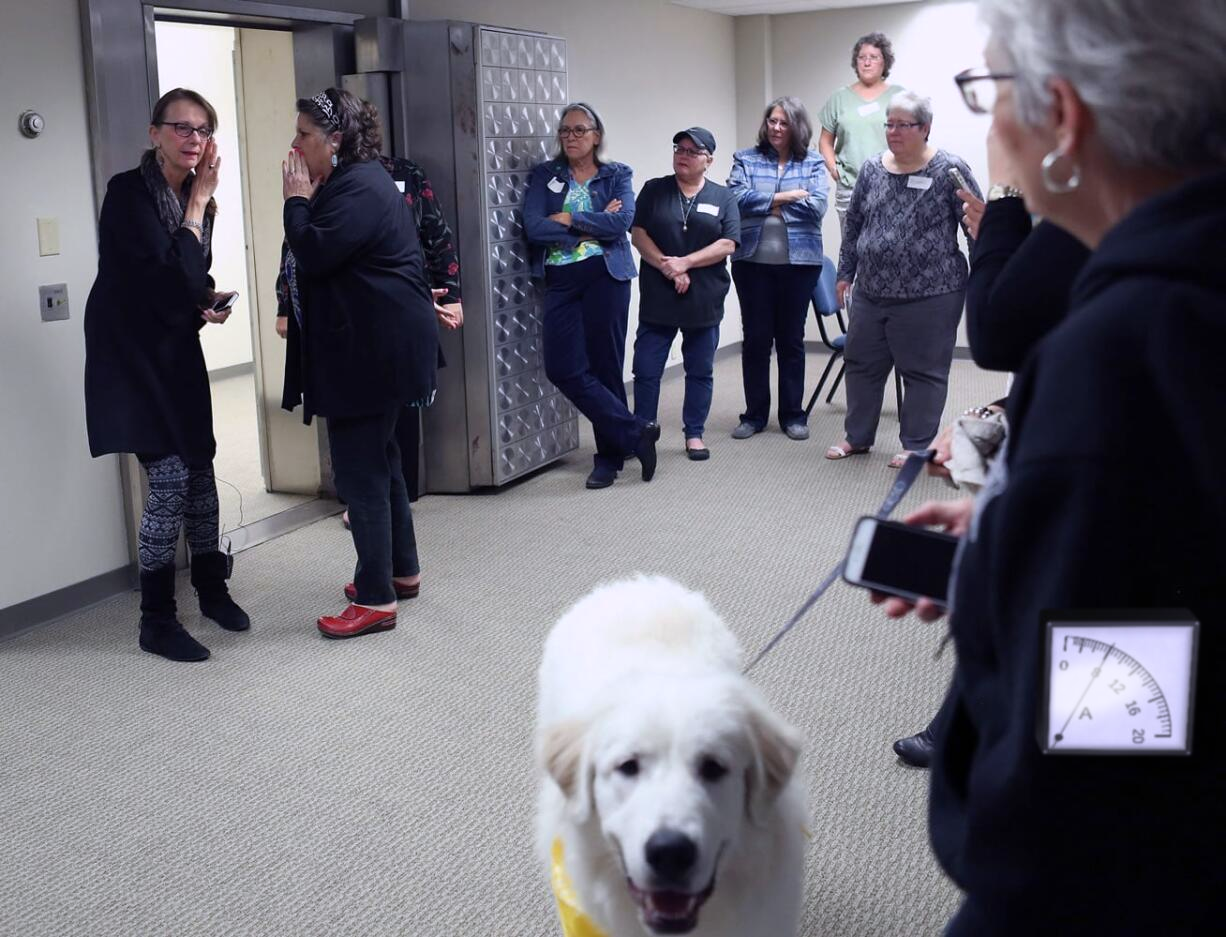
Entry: 8 A
